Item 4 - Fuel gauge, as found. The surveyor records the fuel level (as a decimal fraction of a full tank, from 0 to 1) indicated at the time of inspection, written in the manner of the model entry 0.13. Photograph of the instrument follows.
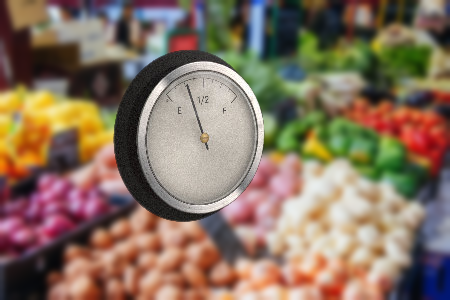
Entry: 0.25
